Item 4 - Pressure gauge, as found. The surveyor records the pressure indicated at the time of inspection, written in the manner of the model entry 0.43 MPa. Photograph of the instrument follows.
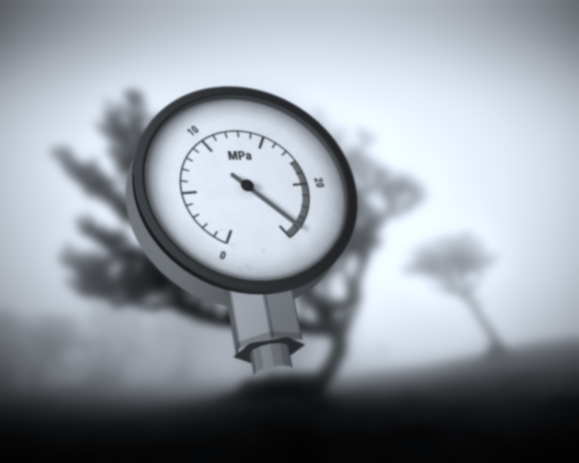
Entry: 24 MPa
